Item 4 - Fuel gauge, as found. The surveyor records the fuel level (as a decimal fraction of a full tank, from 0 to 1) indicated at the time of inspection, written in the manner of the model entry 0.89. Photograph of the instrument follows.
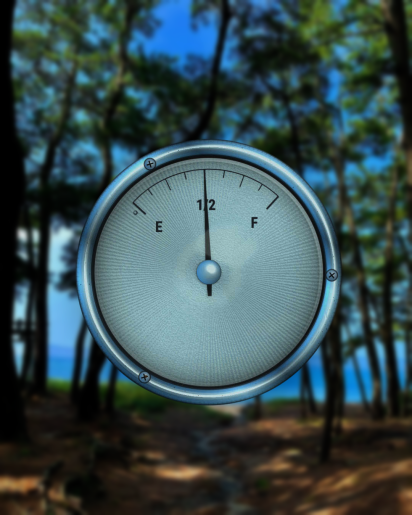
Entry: 0.5
